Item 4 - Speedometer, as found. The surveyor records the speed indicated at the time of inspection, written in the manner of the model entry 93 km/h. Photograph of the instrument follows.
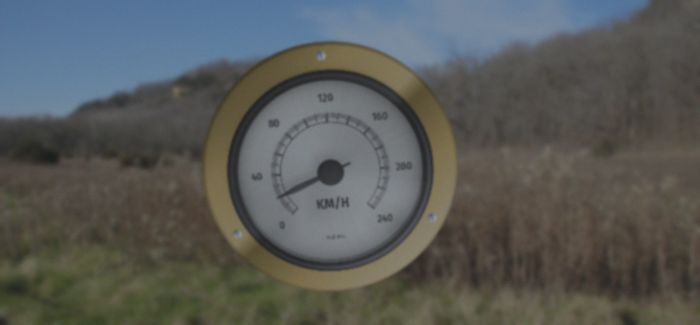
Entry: 20 km/h
